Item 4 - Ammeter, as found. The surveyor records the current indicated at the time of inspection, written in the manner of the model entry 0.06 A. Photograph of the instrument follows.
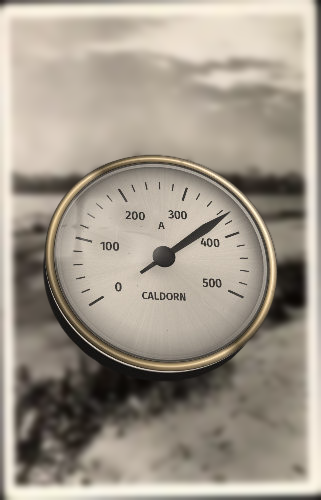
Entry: 370 A
